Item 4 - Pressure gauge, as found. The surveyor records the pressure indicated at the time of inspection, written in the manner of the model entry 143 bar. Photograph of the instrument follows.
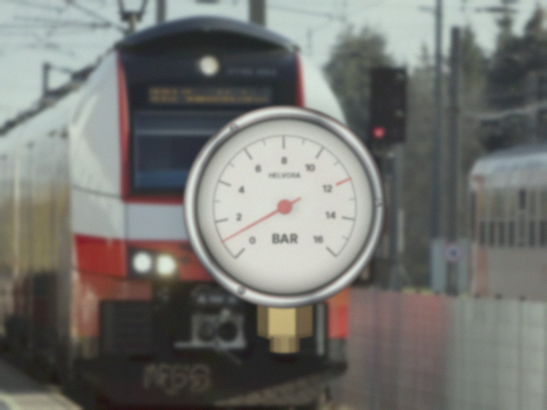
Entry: 1 bar
